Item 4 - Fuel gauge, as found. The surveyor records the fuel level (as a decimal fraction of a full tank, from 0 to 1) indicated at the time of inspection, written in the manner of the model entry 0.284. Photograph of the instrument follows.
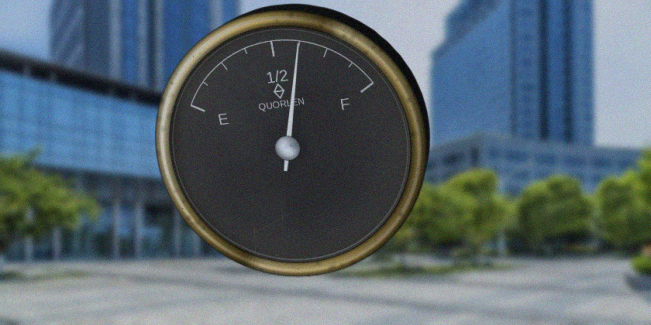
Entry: 0.625
